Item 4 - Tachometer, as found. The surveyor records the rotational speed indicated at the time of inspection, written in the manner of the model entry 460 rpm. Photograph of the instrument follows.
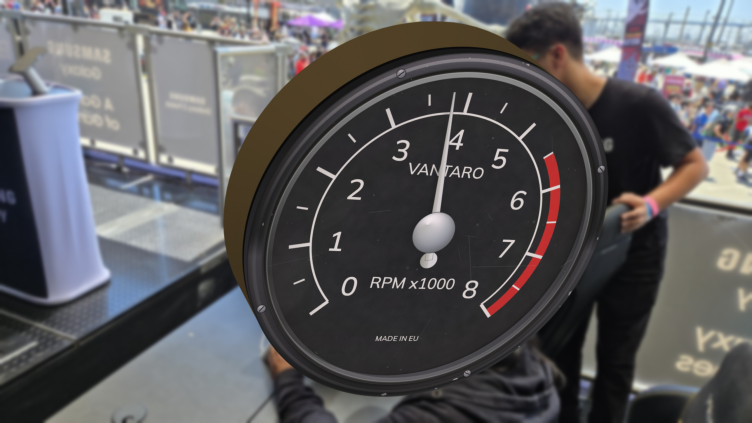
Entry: 3750 rpm
